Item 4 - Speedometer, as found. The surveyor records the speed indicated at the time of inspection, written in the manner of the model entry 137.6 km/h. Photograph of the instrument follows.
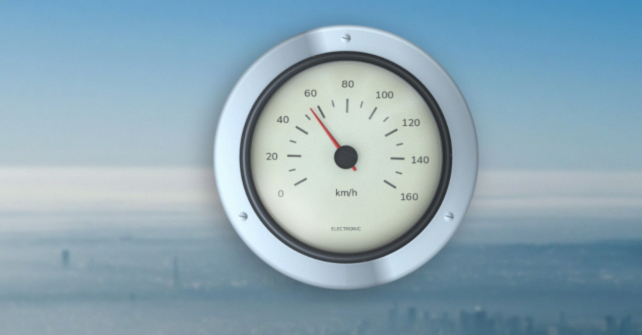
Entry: 55 km/h
